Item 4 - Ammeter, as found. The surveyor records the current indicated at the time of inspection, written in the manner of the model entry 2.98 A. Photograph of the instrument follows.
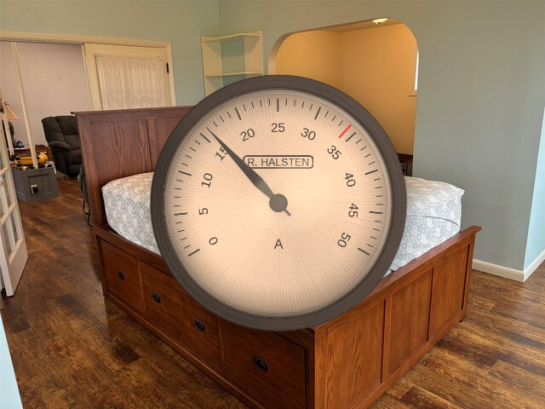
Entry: 16 A
